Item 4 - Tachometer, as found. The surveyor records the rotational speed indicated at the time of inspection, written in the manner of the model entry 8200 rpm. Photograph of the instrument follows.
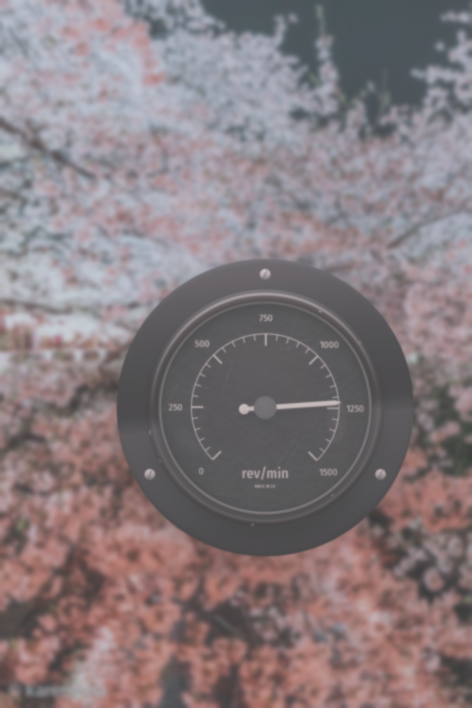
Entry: 1225 rpm
